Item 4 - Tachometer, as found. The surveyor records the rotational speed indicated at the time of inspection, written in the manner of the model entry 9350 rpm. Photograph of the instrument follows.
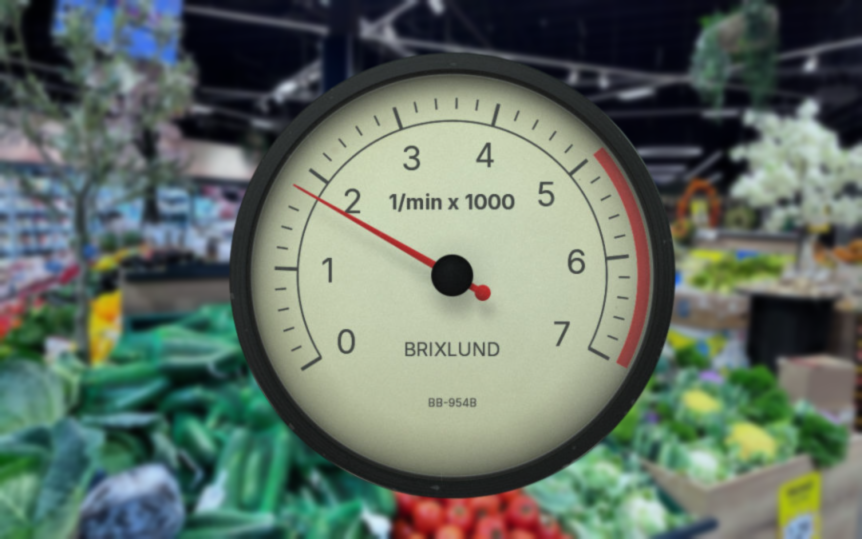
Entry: 1800 rpm
